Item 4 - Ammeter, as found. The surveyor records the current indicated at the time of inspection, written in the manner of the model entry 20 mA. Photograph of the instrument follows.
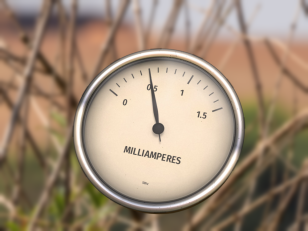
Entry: 0.5 mA
